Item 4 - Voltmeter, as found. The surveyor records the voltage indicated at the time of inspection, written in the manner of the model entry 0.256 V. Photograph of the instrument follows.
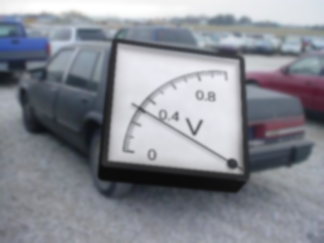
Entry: 0.3 V
